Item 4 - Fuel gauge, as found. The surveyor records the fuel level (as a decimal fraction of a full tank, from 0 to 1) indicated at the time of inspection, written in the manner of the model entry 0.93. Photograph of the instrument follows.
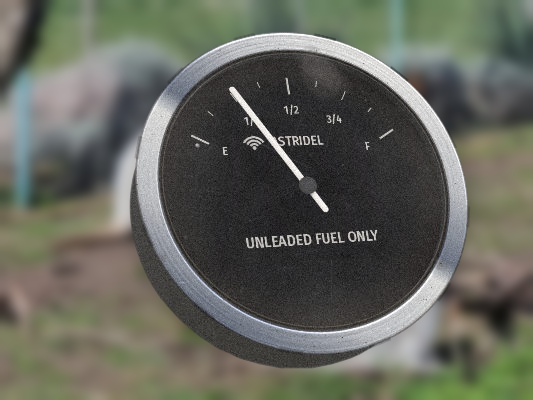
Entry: 0.25
